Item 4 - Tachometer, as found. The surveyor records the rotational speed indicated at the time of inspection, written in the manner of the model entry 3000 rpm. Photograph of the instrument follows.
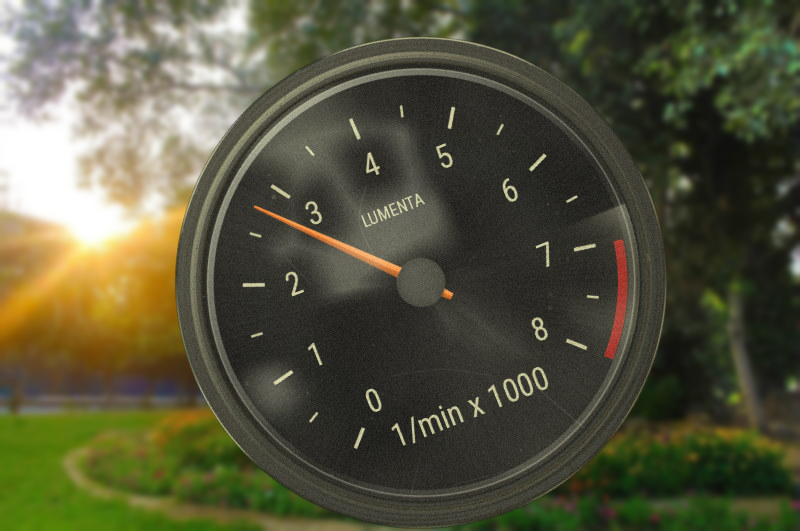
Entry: 2750 rpm
